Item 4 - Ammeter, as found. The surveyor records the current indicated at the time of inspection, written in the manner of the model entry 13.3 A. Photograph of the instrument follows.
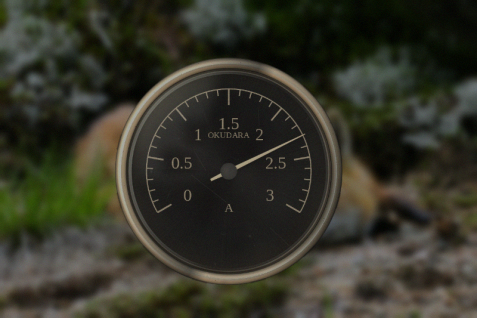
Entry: 2.3 A
